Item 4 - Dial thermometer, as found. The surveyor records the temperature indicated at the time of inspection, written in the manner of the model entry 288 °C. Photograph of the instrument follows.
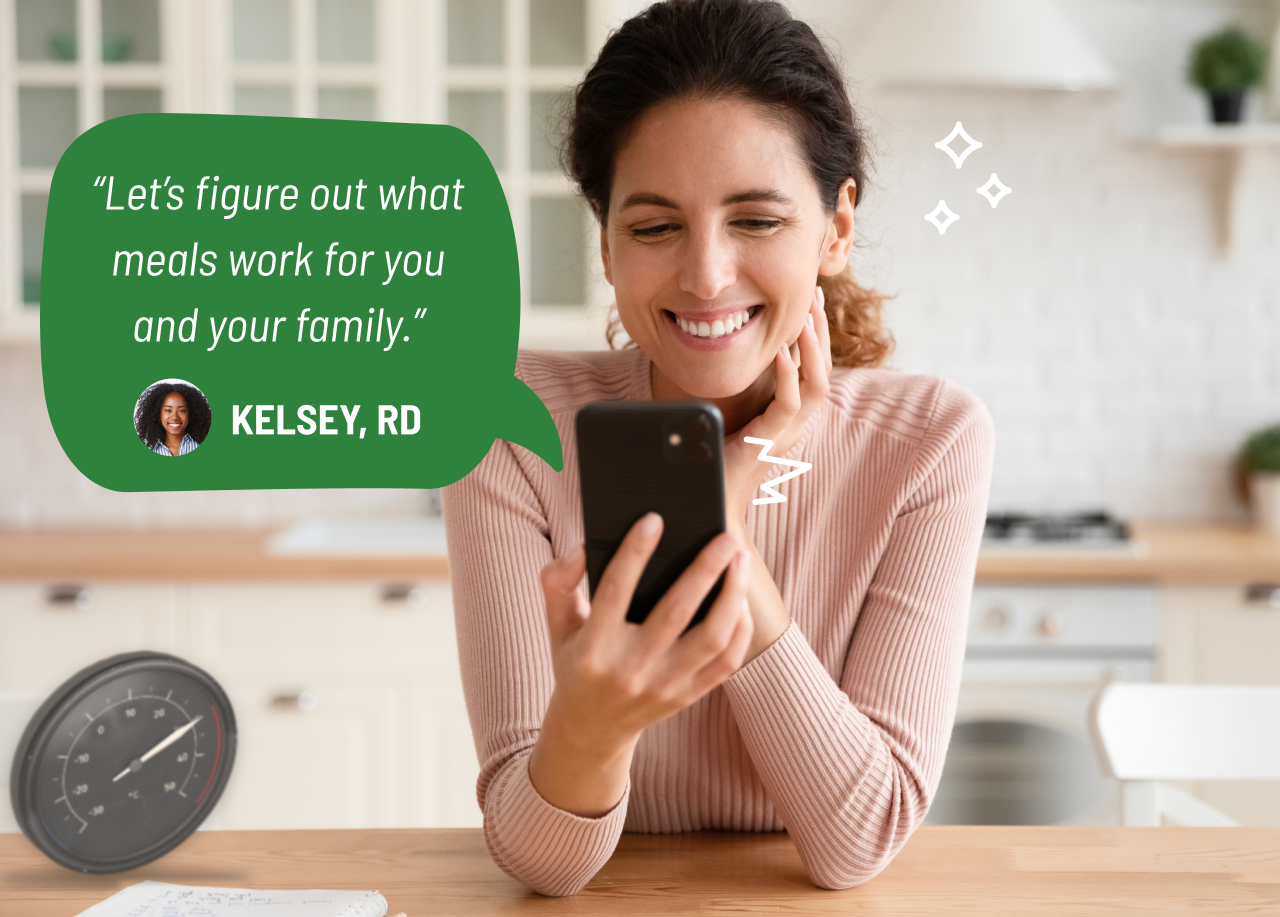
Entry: 30 °C
